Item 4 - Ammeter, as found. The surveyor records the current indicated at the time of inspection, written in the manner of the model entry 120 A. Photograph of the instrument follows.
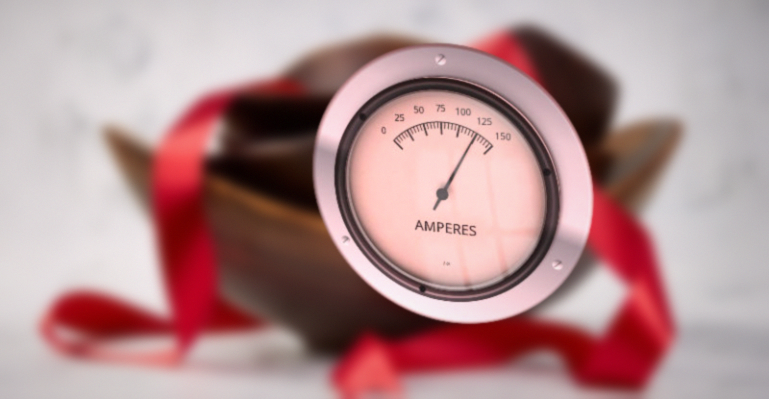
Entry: 125 A
